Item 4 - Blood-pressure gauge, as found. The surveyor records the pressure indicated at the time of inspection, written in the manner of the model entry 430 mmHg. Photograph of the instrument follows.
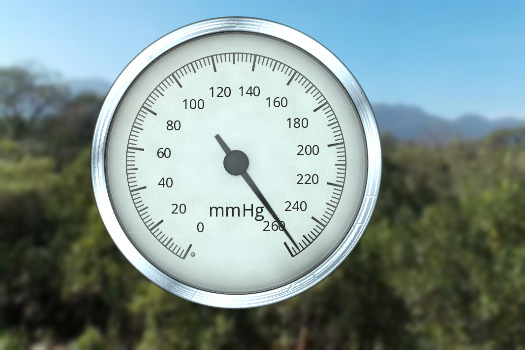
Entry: 256 mmHg
